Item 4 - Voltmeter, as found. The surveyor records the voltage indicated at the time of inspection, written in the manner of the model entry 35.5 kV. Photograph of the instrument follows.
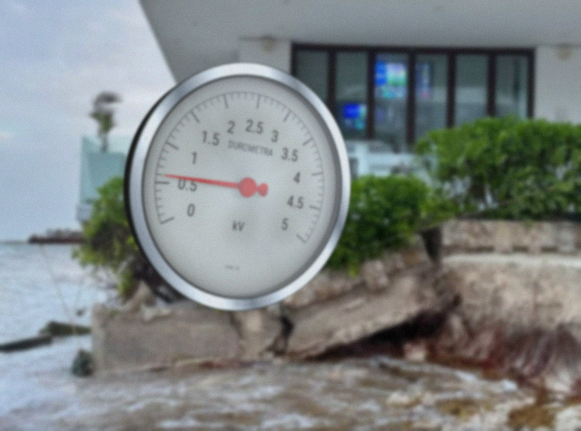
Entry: 0.6 kV
